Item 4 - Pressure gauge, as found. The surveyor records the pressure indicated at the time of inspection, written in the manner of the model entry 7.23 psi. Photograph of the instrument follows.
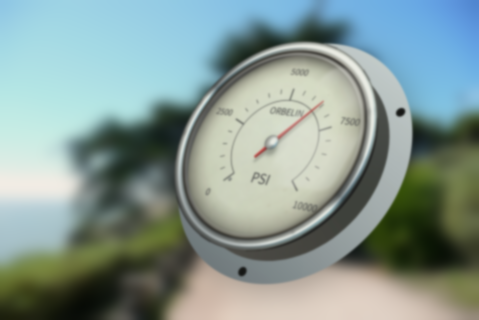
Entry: 6500 psi
